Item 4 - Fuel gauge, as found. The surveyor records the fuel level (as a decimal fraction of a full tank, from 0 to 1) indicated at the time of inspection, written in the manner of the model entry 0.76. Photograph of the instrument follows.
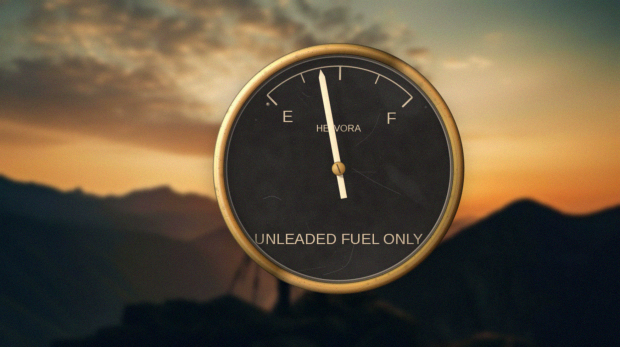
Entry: 0.375
